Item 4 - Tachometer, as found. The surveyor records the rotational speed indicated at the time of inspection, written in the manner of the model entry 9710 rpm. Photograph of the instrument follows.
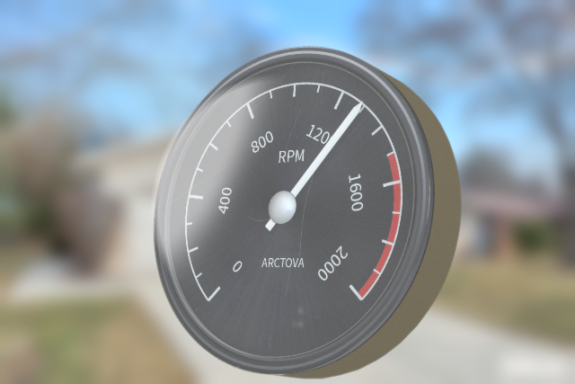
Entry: 1300 rpm
